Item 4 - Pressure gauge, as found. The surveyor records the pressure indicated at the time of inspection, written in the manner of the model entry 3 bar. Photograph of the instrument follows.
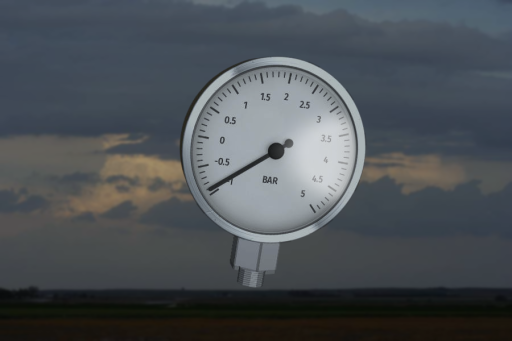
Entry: -0.9 bar
